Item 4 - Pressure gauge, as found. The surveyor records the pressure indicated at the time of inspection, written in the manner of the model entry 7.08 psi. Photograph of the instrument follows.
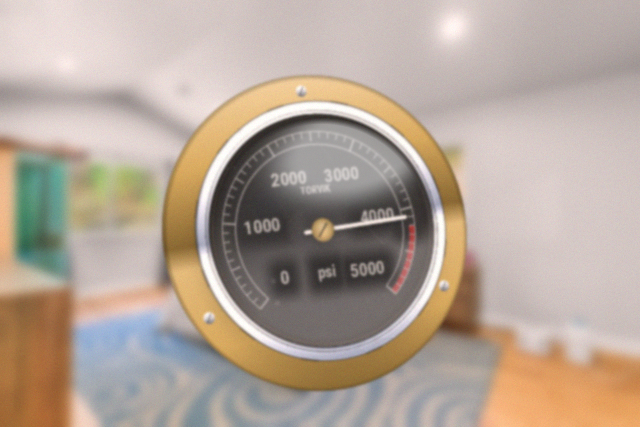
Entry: 4100 psi
